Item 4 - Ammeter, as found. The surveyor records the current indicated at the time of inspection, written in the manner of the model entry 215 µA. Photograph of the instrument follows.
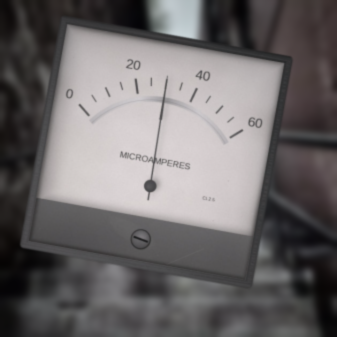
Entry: 30 µA
